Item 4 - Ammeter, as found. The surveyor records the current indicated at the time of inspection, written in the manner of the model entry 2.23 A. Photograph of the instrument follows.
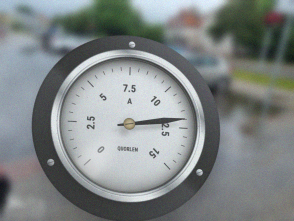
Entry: 12 A
